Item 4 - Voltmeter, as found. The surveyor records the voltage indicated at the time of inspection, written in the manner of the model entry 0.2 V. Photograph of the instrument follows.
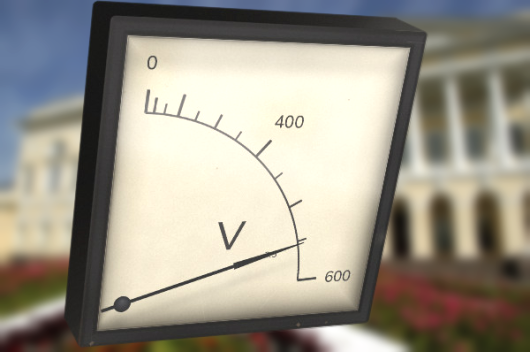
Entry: 550 V
